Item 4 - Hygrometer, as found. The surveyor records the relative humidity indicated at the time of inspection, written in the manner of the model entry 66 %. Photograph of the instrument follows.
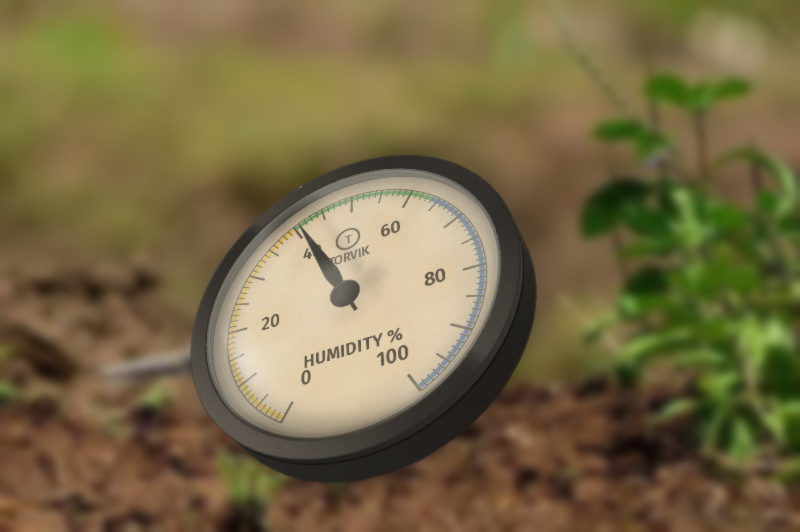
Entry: 41 %
